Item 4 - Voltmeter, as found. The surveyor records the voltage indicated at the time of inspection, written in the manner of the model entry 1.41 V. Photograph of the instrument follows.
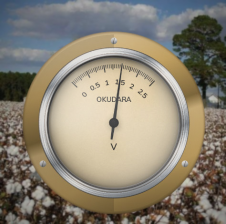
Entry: 1.5 V
